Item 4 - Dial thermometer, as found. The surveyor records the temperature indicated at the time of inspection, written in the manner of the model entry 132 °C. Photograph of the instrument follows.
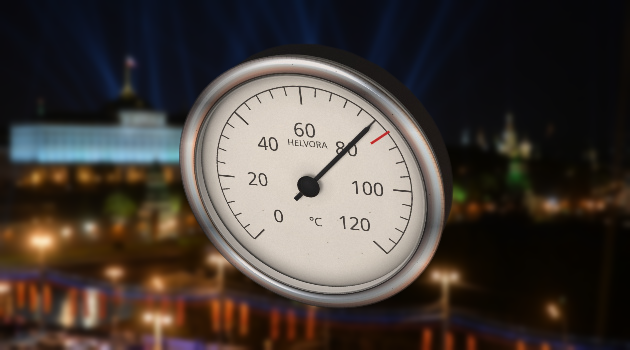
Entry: 80 °C
